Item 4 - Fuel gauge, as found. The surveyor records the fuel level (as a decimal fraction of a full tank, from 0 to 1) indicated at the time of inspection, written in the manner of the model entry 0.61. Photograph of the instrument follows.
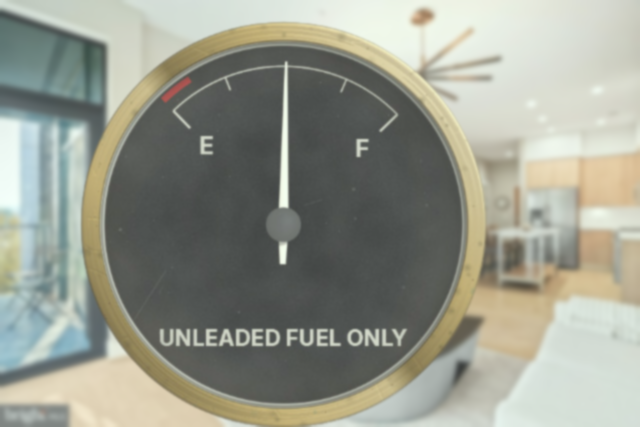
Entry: 0.5
